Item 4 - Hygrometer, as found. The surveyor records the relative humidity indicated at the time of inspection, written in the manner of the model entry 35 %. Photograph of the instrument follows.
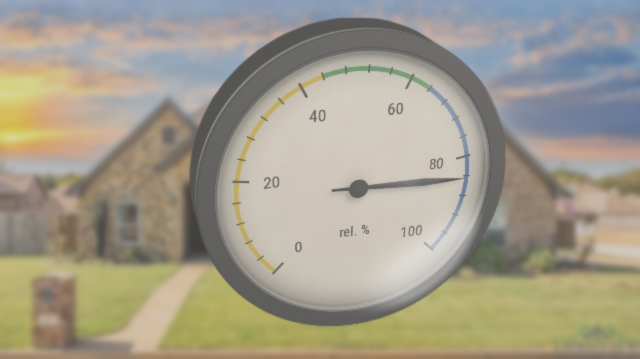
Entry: 84 %
